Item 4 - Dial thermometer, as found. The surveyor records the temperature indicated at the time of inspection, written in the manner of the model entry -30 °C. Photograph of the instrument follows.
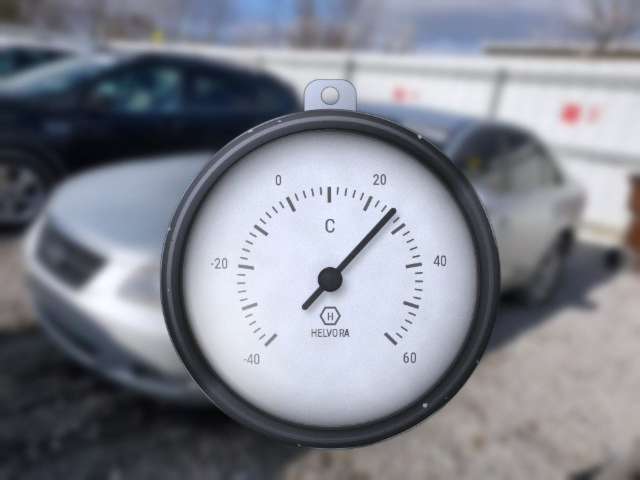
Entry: 26 °C
